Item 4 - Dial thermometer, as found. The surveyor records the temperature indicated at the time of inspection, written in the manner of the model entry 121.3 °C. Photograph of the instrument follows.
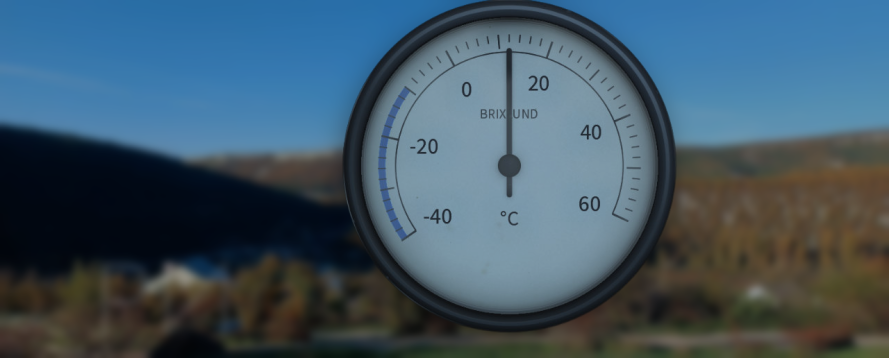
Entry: 12 °C
